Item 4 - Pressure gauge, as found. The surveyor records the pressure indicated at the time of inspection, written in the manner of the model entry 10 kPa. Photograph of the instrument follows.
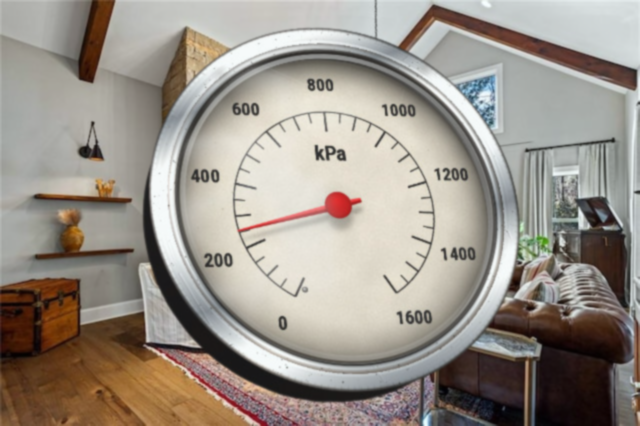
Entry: 250 kPa
